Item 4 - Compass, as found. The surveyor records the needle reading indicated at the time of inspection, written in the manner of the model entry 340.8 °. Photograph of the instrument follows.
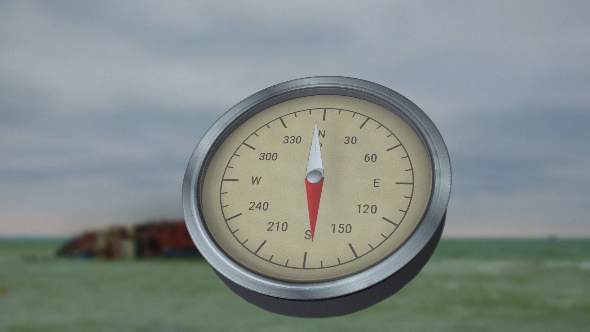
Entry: 175 °
